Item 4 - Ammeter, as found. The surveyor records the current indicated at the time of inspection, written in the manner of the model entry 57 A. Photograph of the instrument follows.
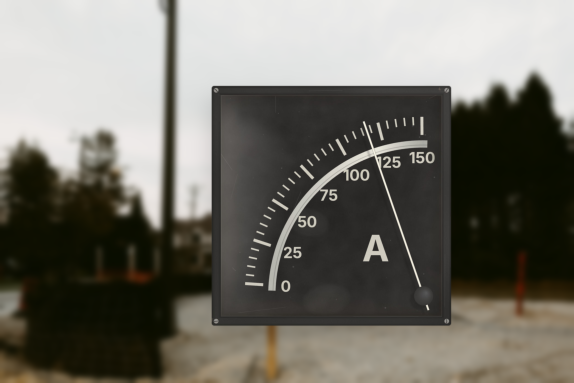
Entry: 117.5 A
